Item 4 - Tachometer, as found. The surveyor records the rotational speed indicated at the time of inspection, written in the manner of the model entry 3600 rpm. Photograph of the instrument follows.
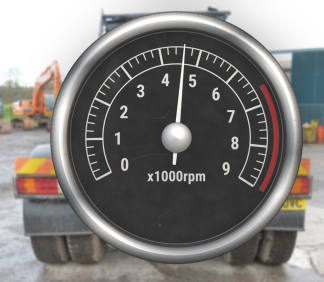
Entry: 4600 rpm
